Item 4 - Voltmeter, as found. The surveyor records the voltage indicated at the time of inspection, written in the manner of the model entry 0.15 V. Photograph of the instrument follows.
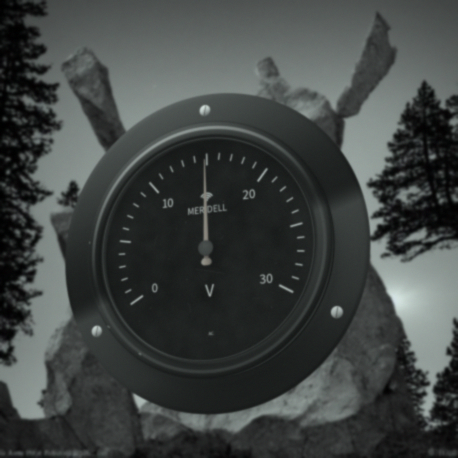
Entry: 15 V
